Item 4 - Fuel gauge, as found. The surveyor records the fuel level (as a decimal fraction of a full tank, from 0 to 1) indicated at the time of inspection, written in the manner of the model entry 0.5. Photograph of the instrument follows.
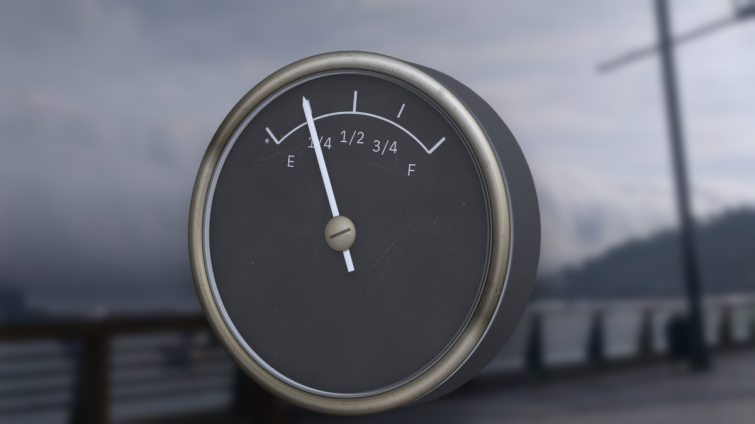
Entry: 0.25
